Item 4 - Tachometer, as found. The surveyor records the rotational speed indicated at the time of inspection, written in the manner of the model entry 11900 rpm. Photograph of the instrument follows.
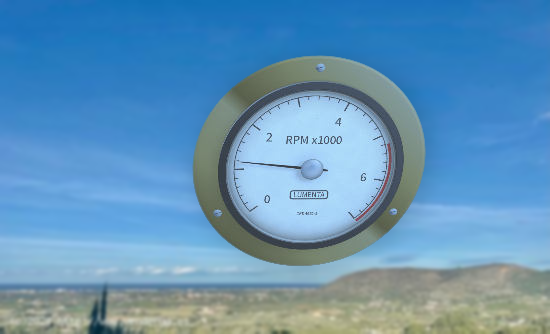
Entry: 1200 rpm
